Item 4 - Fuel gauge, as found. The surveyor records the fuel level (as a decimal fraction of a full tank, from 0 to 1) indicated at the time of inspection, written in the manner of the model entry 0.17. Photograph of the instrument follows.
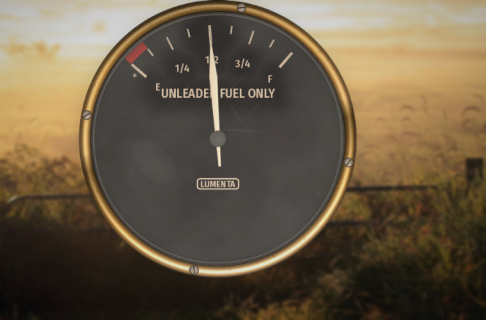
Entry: 0.5
